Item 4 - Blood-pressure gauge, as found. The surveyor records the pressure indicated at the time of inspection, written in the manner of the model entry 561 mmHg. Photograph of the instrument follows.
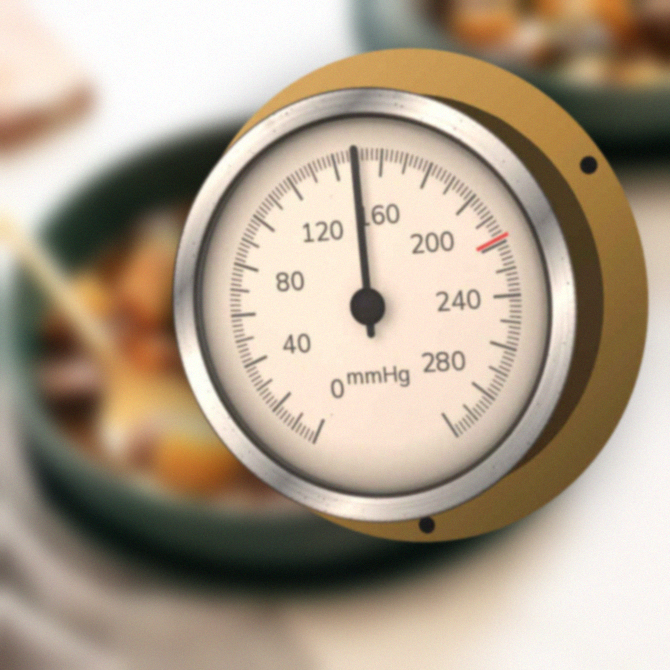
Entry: 150 mmHg
